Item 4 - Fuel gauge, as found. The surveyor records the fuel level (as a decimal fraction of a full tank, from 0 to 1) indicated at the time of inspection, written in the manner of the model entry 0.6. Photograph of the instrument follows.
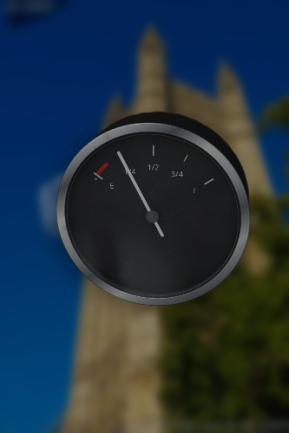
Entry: 0.25
